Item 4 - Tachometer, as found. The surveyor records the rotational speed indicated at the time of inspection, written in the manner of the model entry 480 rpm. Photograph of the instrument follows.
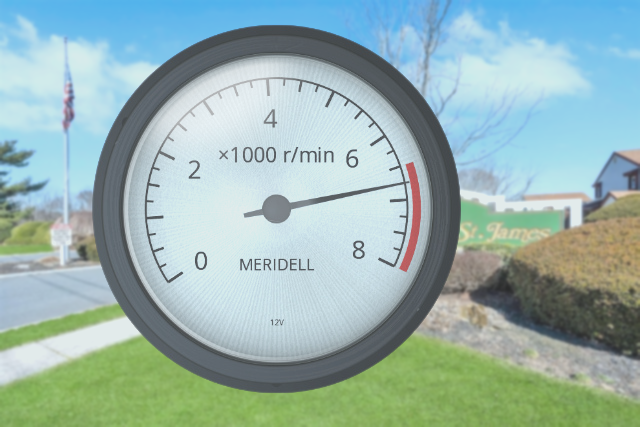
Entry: 6750 rpm
